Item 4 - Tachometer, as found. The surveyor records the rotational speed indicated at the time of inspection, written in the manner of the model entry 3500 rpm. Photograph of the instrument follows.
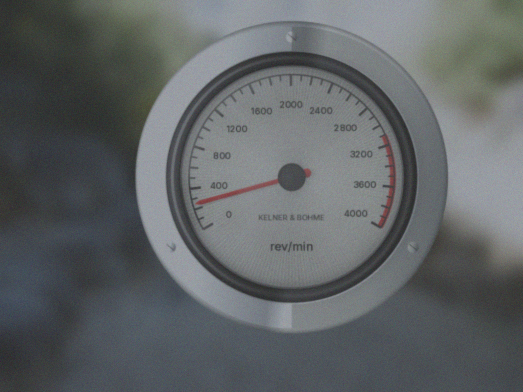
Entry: 250 rpm
